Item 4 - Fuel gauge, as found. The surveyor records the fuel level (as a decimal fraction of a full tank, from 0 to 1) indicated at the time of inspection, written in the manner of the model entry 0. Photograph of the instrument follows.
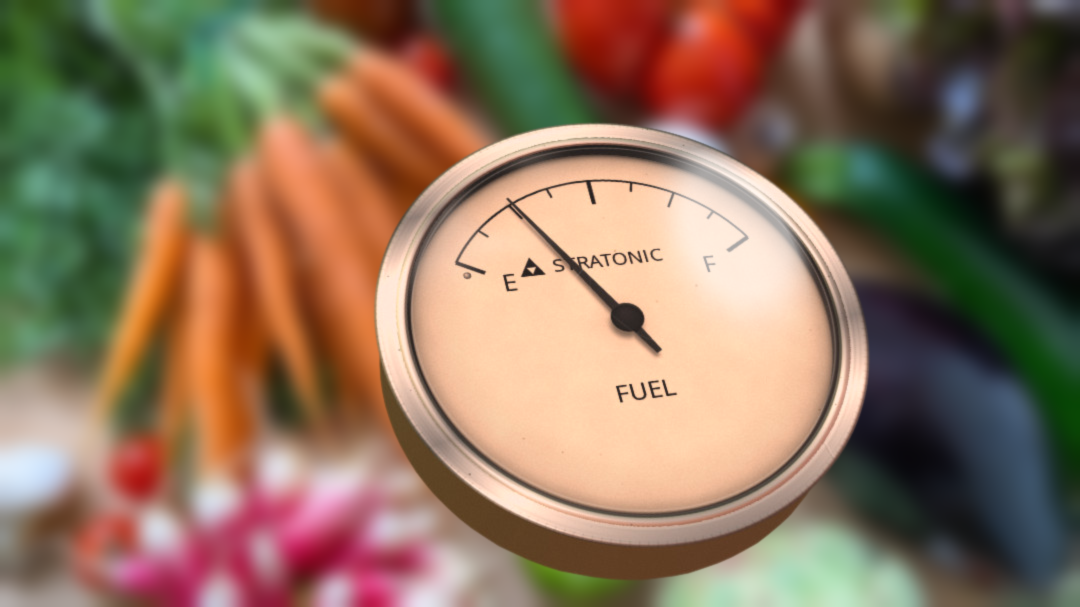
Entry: 0.25
